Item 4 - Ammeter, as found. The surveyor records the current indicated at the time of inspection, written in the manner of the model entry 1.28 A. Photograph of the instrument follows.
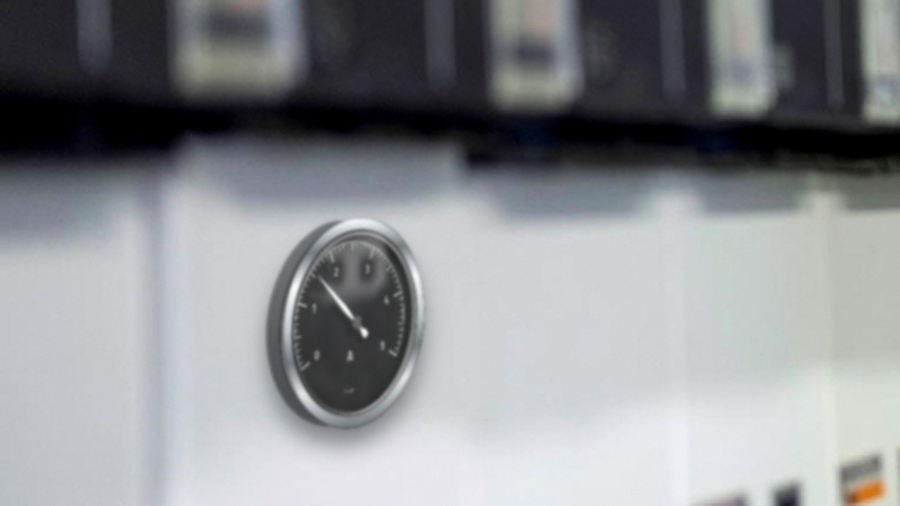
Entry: 1.5 A
